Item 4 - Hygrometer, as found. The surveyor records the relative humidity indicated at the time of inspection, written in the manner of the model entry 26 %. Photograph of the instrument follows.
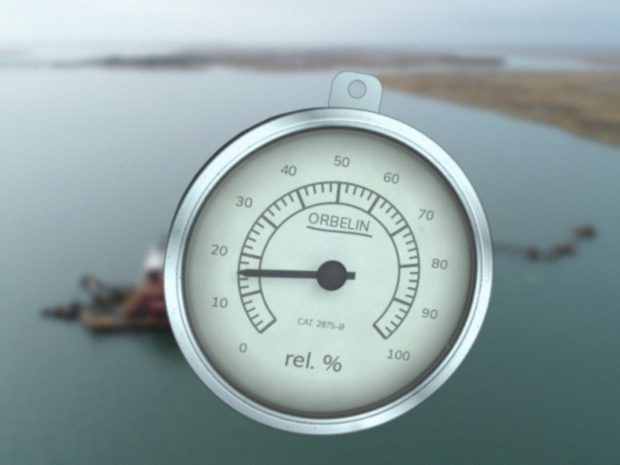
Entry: 16 %
